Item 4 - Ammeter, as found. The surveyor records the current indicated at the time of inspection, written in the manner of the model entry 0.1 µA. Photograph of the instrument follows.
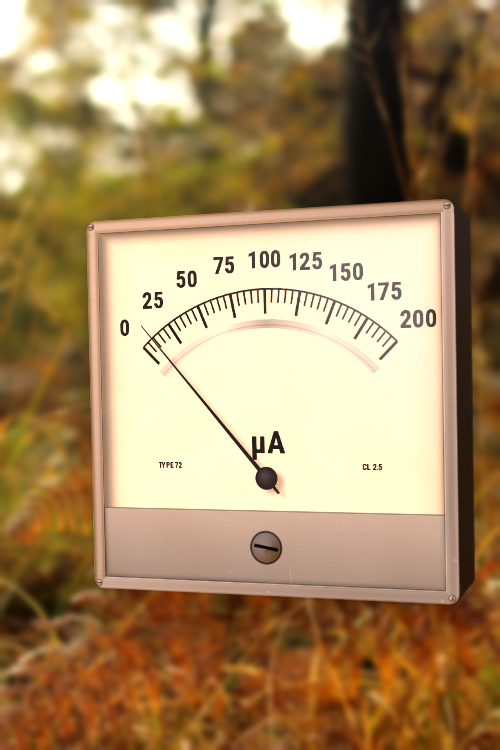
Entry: 10 µA
